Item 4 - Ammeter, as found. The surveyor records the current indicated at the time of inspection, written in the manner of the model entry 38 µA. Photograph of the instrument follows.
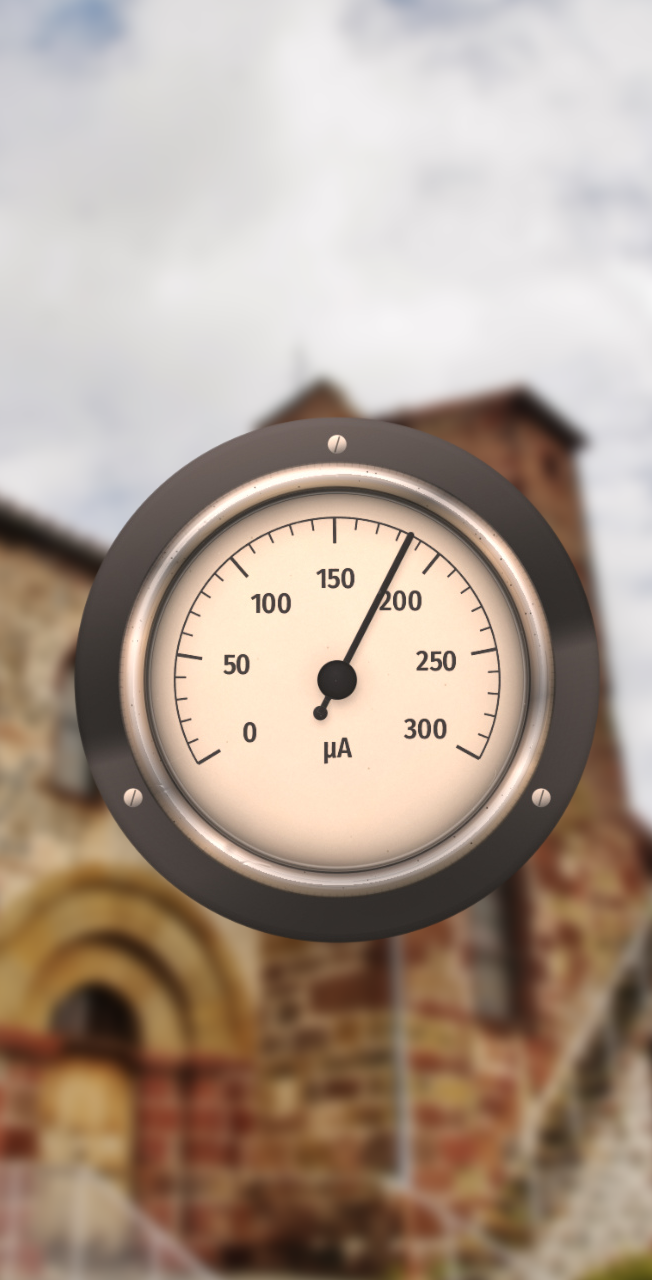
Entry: 185 µA
